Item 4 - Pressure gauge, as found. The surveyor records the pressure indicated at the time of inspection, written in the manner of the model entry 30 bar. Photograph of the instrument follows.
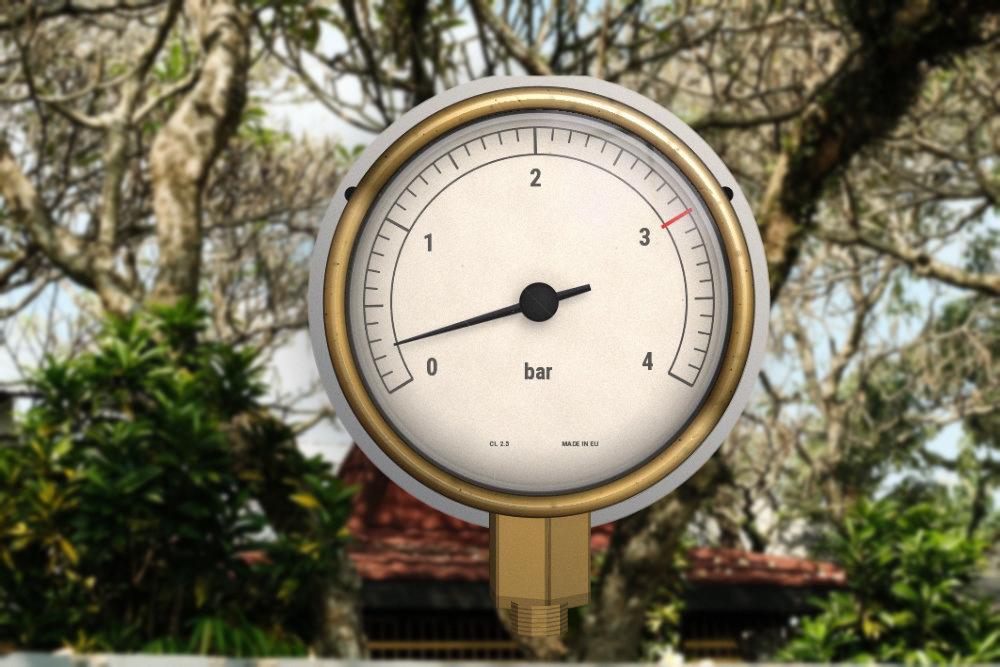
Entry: 0.25 bar
